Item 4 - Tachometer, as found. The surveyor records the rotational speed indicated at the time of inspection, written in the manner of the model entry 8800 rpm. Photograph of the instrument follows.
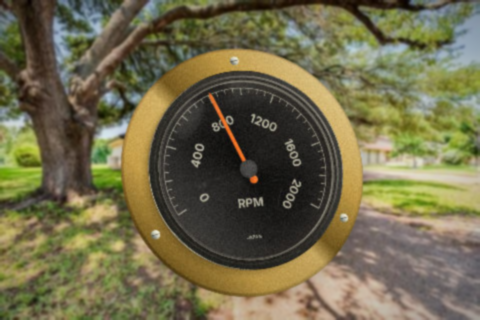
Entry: 800 rpm
